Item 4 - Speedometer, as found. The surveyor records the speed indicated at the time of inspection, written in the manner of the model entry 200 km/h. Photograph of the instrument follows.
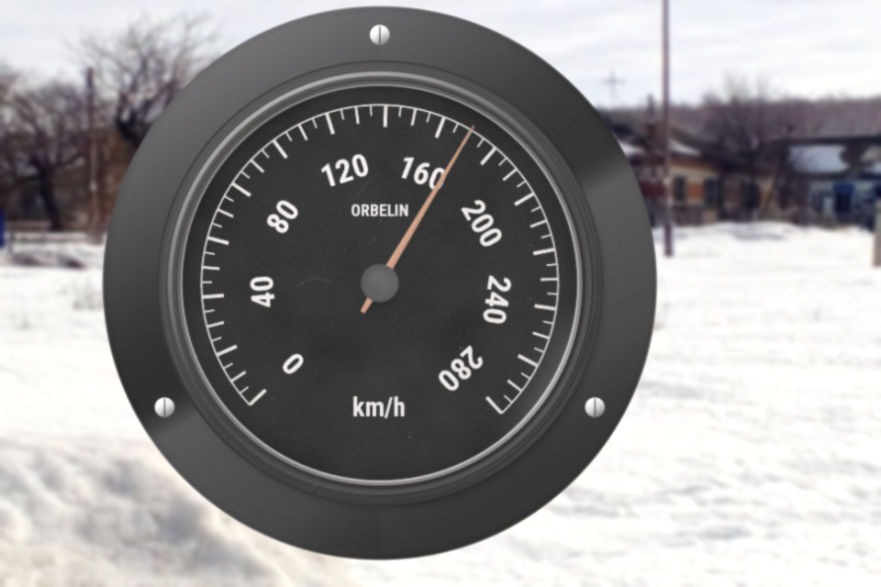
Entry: 170 km/h
